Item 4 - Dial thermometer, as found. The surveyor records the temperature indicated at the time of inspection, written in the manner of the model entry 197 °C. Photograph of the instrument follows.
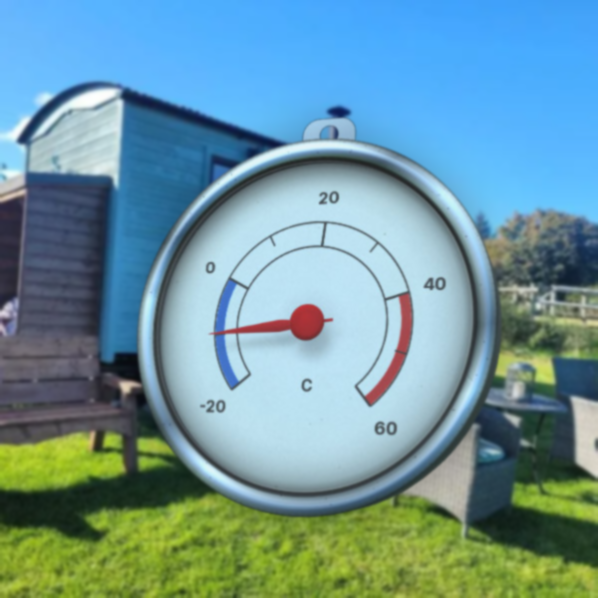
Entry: -10 °C
